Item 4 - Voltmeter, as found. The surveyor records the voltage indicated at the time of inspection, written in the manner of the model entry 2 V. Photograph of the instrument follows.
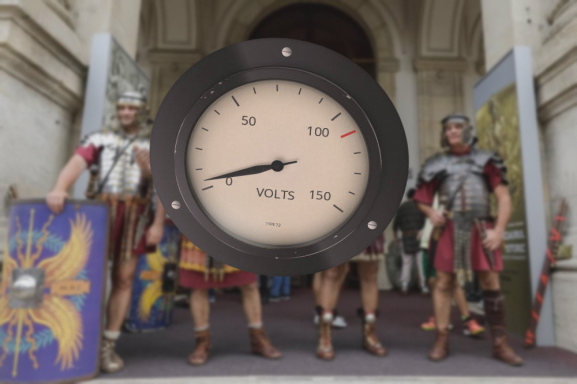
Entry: 5 V
